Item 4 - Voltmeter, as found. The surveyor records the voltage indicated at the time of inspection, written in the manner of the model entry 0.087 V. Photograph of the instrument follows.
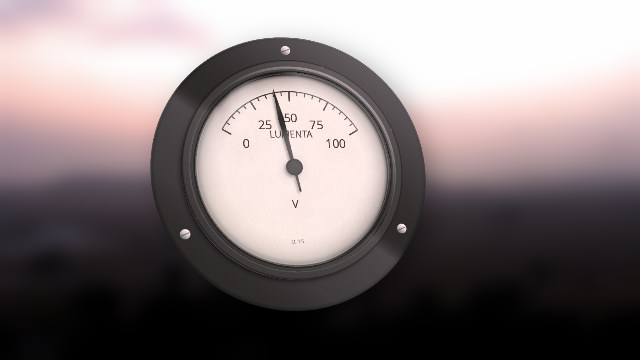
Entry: 40 V
